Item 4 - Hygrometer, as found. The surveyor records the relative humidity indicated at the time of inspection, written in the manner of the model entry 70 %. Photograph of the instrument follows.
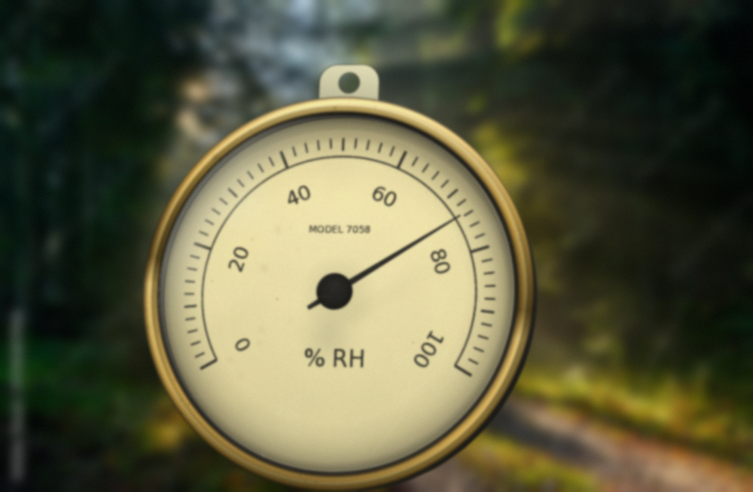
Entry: 74 %
